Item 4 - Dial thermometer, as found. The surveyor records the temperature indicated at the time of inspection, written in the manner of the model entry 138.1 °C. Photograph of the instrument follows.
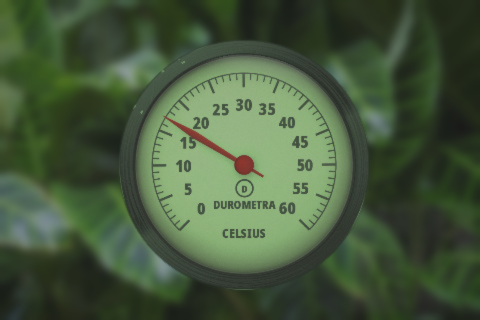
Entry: 17 °C
